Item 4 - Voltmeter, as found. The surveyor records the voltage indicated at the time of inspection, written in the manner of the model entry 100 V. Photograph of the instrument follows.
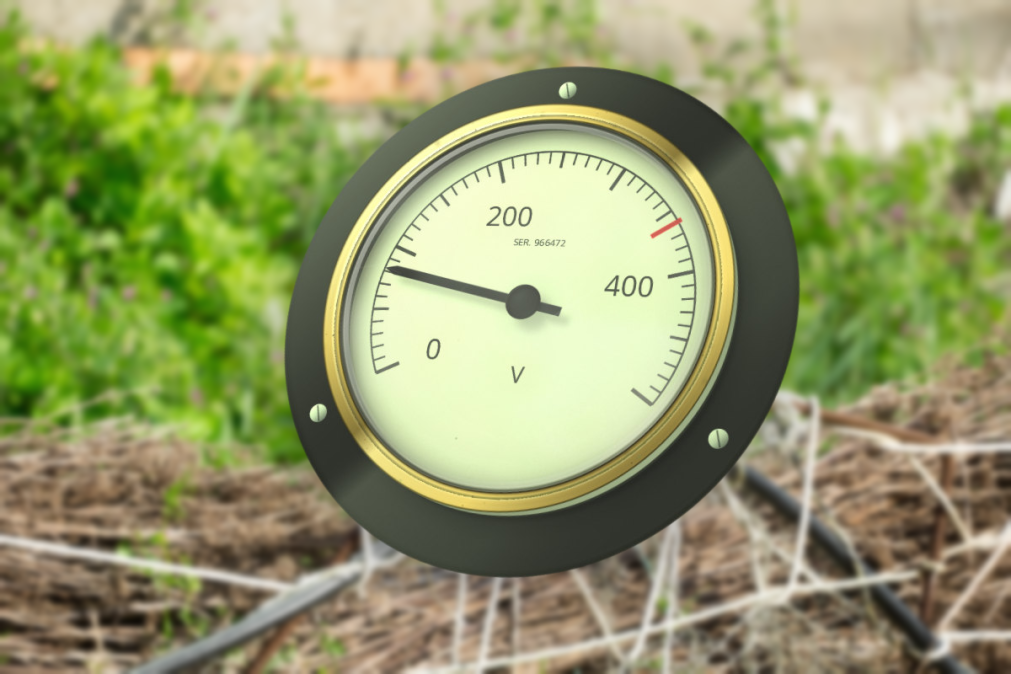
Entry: 80 V
